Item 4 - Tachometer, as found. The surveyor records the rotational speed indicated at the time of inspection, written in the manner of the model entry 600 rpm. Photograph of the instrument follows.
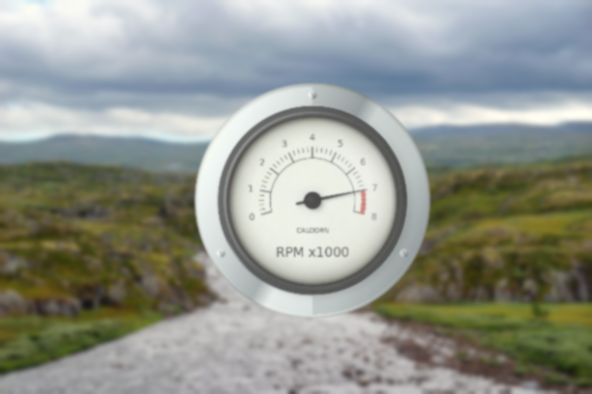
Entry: 7000 rpm
